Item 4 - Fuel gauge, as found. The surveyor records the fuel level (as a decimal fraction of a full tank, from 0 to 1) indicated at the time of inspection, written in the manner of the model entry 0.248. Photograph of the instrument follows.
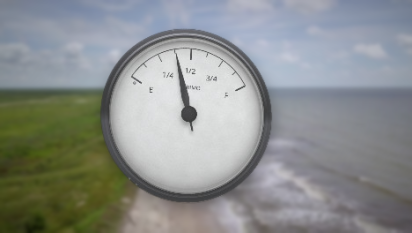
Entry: 0.375
